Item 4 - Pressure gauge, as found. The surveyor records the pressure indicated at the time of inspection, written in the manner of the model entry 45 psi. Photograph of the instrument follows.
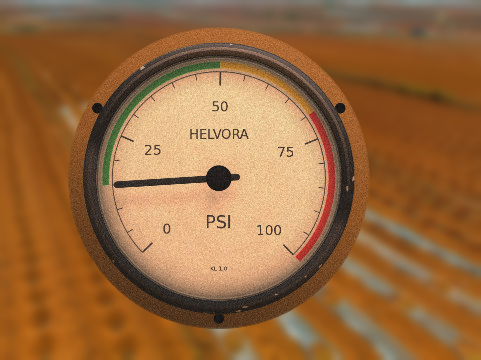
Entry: 15 psi
